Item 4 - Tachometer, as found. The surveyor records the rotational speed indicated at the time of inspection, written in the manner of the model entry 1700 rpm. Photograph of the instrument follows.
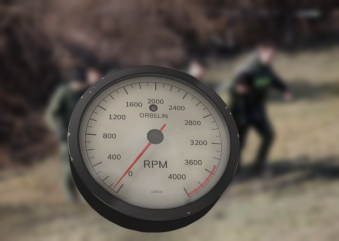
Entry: 50 rpm
